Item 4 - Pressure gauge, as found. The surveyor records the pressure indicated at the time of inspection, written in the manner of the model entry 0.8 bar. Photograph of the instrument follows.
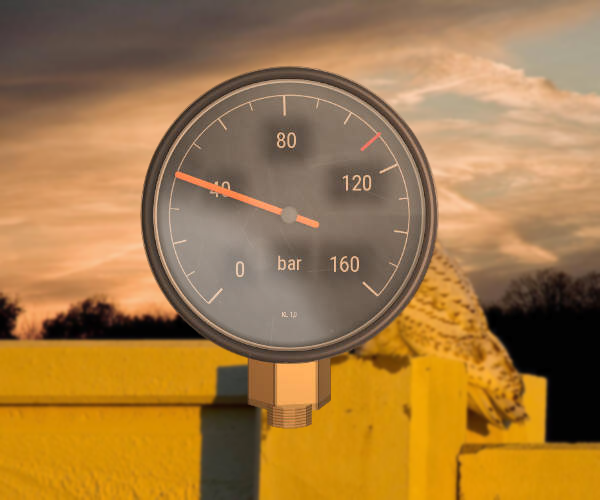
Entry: 40 bar
